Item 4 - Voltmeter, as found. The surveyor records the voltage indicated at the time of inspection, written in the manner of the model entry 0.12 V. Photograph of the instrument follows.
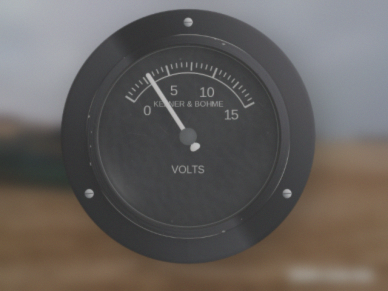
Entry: 3 V
